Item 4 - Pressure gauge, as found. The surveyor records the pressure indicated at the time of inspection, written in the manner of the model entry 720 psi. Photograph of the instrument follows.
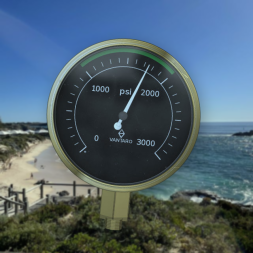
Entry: 1750 psi
